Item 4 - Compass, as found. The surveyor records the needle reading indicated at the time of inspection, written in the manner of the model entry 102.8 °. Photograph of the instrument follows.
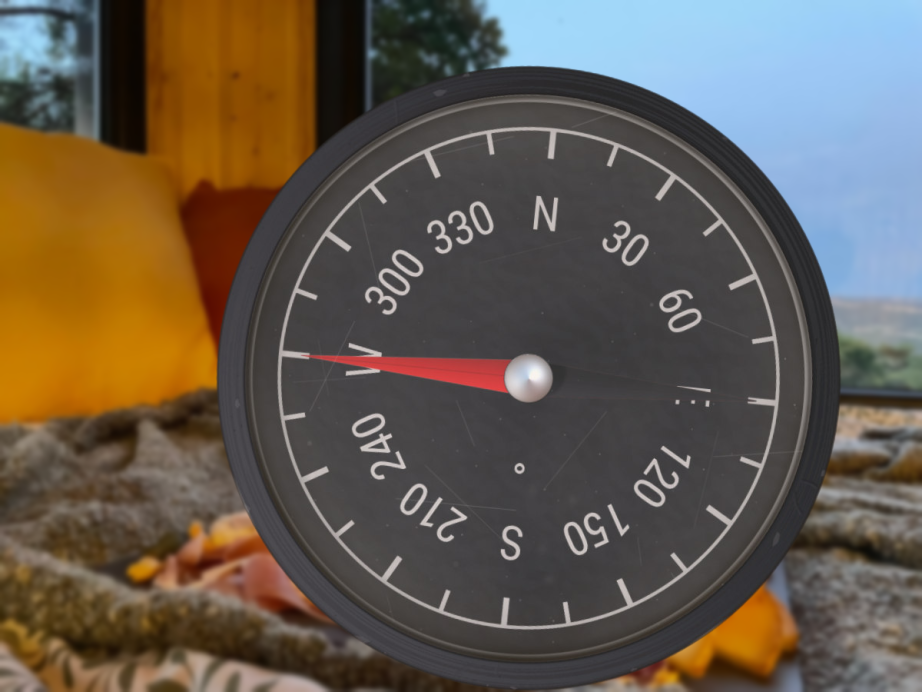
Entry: 270 °
